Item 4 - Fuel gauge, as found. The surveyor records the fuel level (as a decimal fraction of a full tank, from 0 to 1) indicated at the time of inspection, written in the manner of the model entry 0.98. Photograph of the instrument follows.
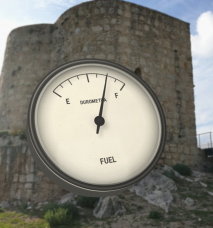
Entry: 0.75
